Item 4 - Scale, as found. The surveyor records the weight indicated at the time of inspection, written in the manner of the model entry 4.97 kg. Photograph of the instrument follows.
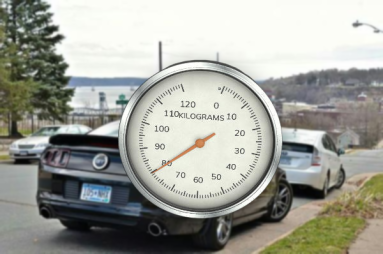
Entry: 80 kg
